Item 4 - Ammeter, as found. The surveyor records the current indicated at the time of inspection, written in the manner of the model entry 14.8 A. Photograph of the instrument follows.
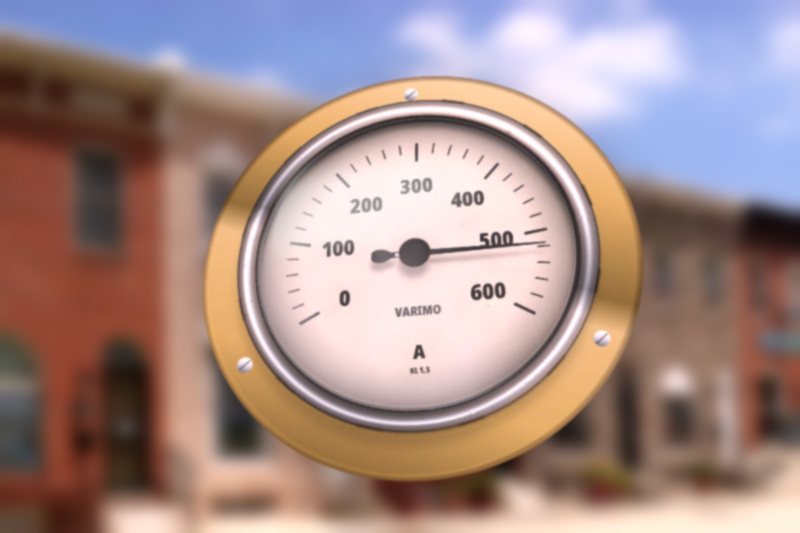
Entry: 520 A
